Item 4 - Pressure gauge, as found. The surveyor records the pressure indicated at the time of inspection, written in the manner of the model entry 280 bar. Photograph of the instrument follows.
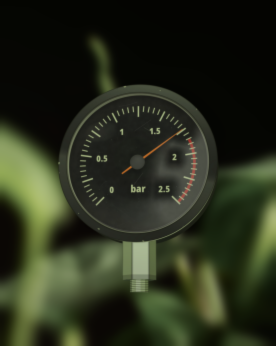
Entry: 1.75 bar
